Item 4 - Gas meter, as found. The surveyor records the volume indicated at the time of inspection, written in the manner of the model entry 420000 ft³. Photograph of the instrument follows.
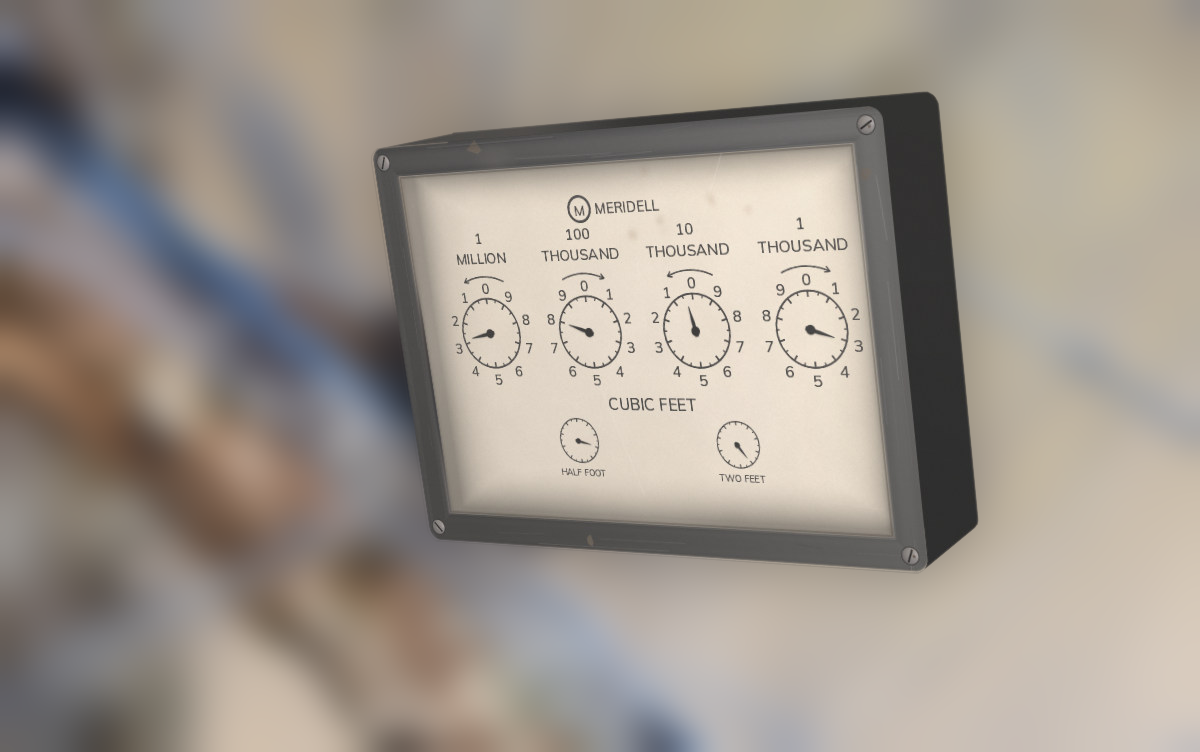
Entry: 280300 ft³
